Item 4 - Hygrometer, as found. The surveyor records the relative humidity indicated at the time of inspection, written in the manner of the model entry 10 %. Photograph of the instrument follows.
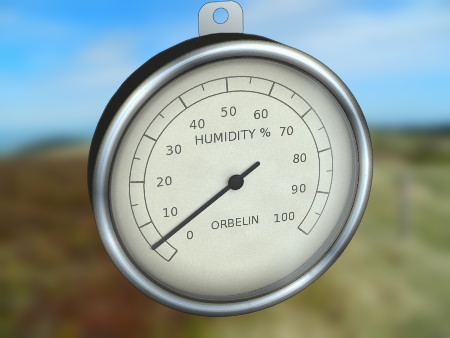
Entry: 5 %
